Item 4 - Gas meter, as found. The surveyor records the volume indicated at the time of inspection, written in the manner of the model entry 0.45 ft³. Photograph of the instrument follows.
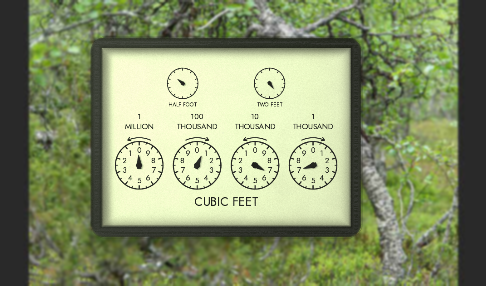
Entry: 6700 ft³
